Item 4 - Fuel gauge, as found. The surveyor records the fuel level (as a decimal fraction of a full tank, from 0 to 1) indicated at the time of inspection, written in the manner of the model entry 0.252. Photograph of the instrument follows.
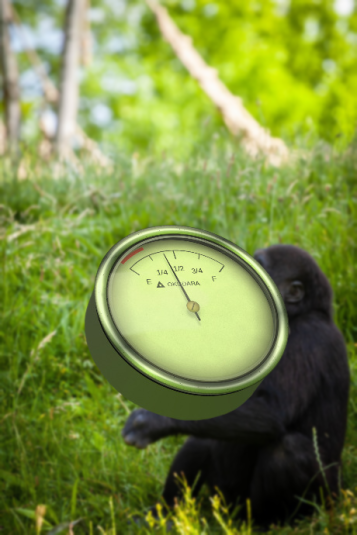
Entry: 0.375
